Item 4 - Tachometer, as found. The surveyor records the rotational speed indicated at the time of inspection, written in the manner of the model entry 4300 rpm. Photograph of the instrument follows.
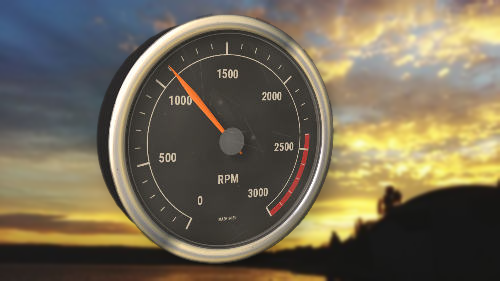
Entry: 1100 rpm
